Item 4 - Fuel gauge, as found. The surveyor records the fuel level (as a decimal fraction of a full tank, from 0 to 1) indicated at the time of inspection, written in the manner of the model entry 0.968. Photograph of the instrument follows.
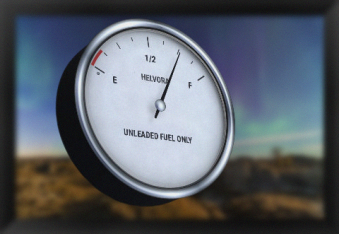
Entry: 0.75
